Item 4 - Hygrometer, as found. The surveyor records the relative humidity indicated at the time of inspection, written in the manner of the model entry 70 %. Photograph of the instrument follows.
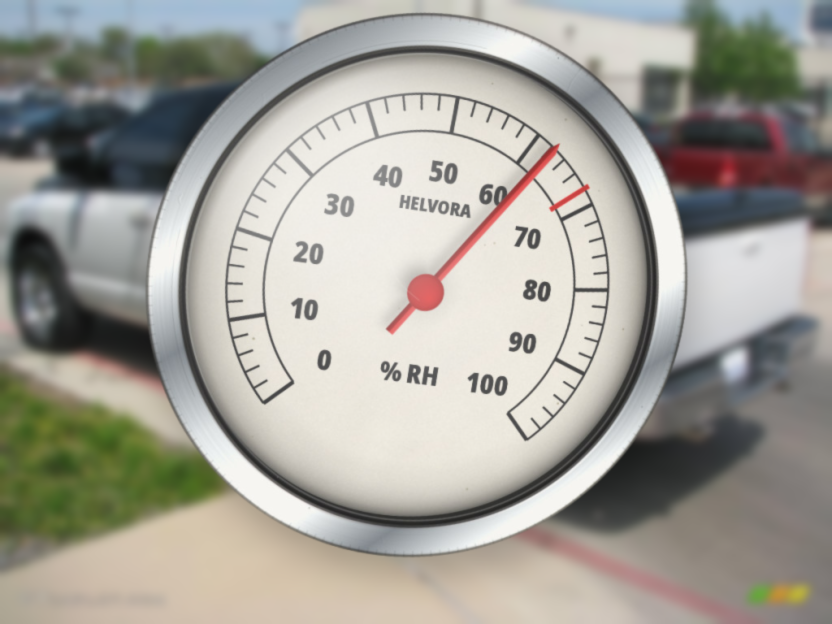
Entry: 62 %
